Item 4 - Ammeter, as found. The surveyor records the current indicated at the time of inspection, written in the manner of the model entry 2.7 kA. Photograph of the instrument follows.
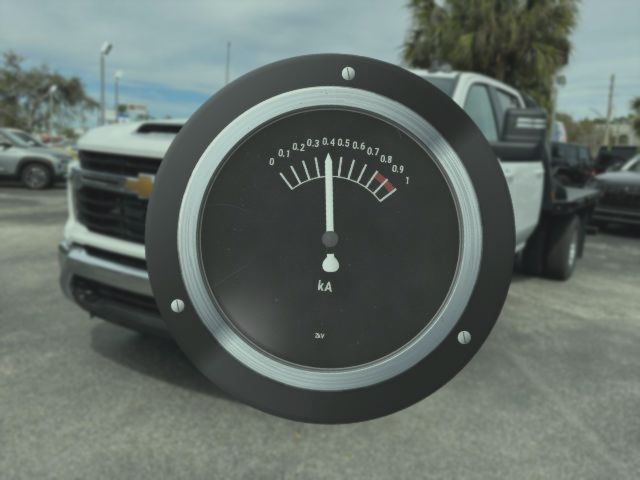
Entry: 0.4 kA
